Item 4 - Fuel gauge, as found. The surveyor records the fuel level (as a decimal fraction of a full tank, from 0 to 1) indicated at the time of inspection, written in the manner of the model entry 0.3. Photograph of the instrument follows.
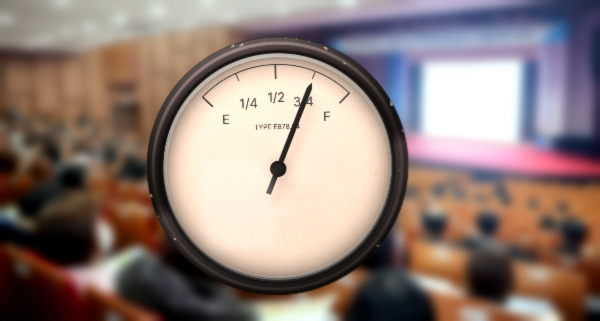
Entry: 0.75
